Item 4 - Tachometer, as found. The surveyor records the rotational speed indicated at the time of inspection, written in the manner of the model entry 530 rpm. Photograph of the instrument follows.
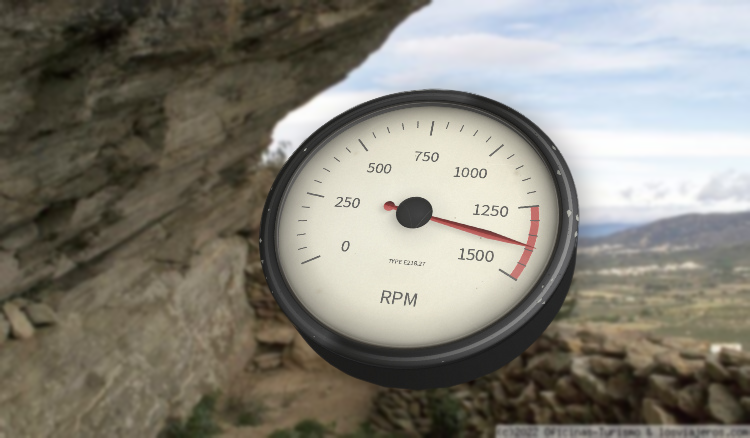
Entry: 1400 rpm
